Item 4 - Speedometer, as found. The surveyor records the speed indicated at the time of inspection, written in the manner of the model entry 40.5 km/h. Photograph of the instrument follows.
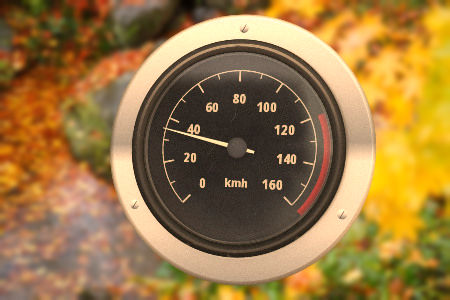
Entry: 35 km/h
